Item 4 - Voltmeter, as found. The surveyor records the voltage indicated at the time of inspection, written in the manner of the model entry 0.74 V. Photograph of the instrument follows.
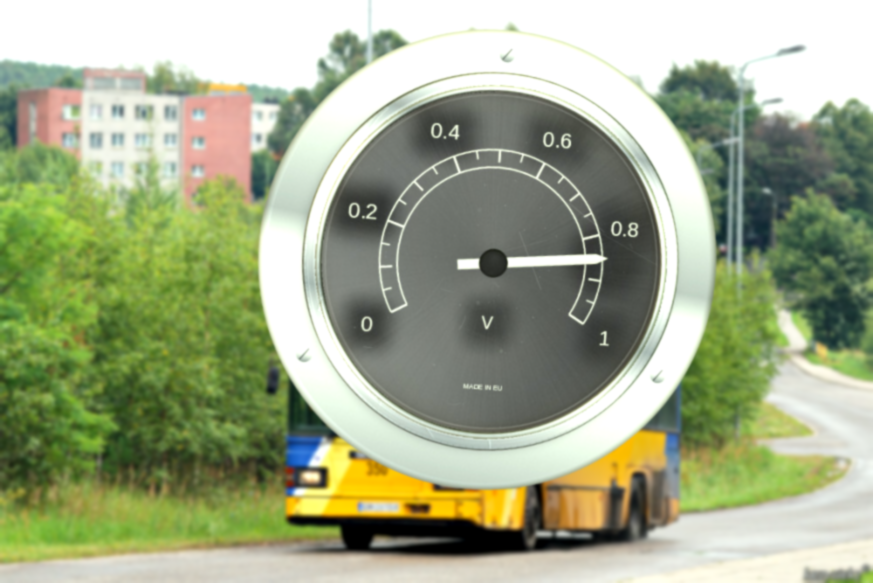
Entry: 0.85 V
